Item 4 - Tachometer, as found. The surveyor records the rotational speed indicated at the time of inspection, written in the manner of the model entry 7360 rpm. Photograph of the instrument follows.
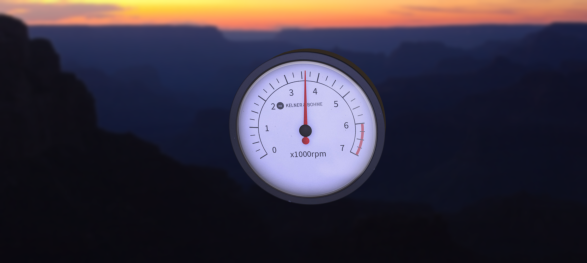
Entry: 3625 rpm
